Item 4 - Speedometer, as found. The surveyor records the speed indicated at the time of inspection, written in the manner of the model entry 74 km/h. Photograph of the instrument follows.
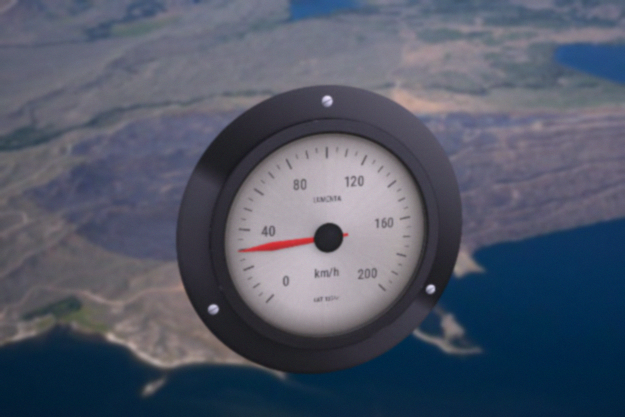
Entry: 30 km/h
